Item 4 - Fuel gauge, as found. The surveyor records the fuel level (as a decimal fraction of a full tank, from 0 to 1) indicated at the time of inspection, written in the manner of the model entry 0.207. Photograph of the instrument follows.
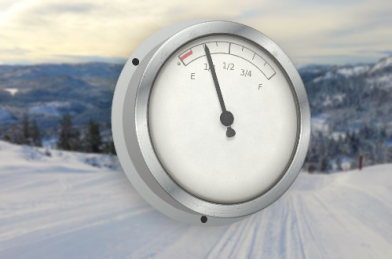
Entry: 0.25
